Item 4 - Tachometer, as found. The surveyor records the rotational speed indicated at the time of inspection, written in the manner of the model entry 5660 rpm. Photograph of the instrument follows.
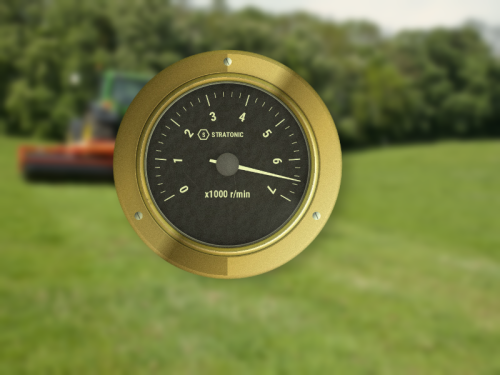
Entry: 6500 rpm
